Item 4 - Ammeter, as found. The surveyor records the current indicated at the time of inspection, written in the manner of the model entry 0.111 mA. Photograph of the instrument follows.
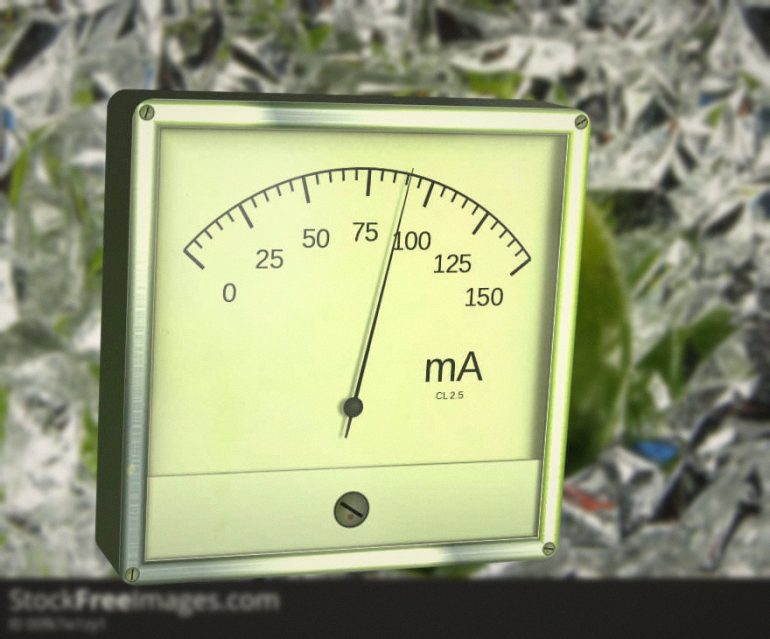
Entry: 90 mA
